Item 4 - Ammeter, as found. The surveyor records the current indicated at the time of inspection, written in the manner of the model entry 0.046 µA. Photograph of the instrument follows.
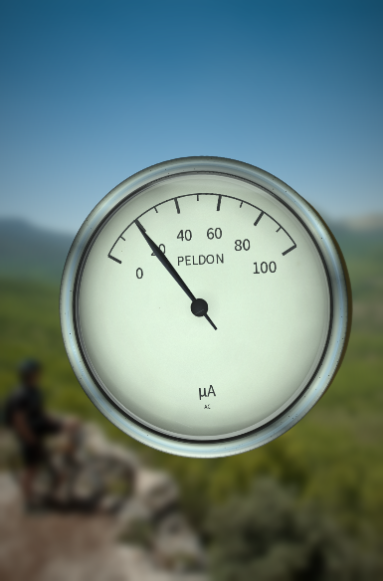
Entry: 20 µA
